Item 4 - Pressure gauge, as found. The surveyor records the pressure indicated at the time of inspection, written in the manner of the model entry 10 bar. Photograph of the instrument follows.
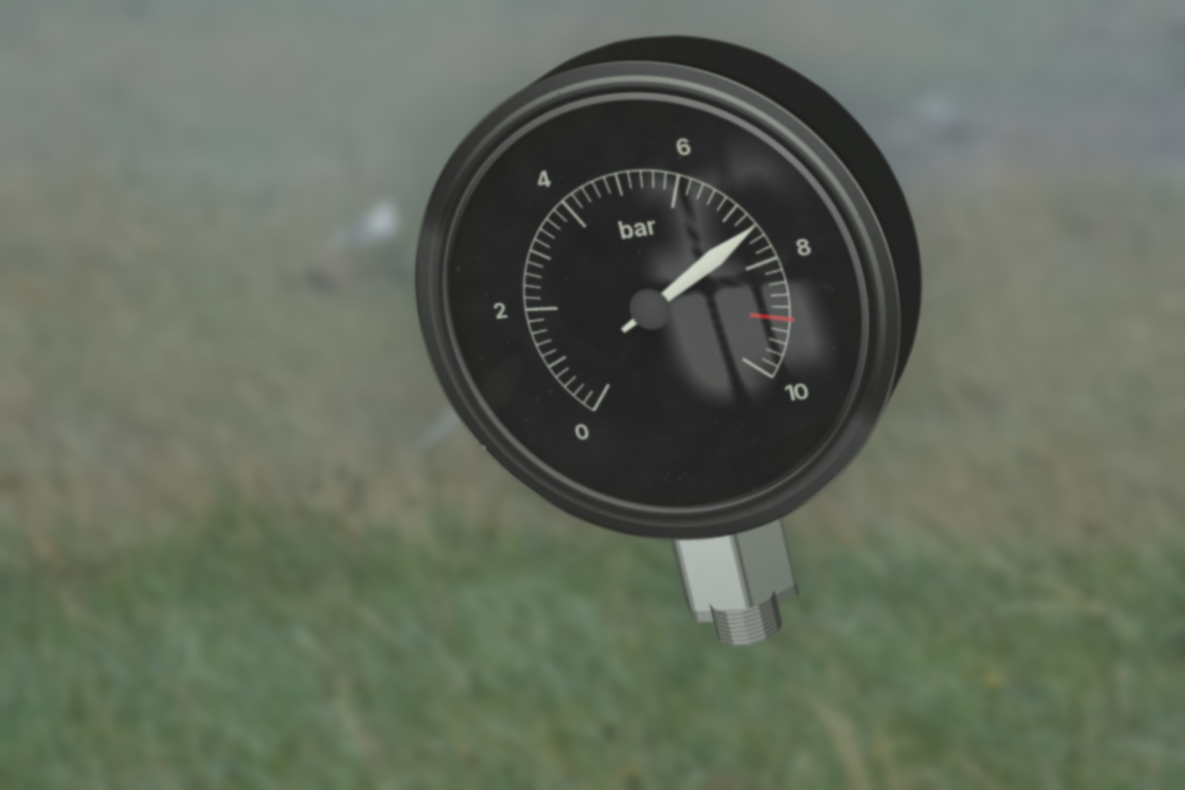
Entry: 7.4 bar
